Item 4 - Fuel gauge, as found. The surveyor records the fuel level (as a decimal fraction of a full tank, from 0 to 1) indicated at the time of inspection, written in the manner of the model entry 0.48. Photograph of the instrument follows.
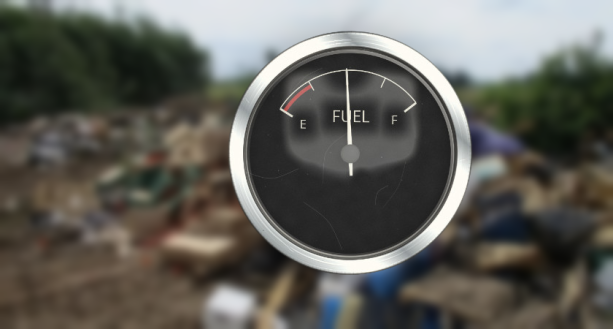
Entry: 0.5
